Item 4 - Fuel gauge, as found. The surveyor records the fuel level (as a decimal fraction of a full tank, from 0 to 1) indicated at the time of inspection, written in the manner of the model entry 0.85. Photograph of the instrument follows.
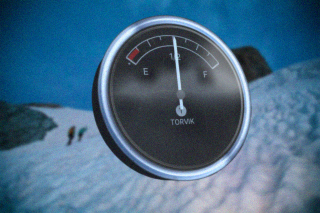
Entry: 0.5
